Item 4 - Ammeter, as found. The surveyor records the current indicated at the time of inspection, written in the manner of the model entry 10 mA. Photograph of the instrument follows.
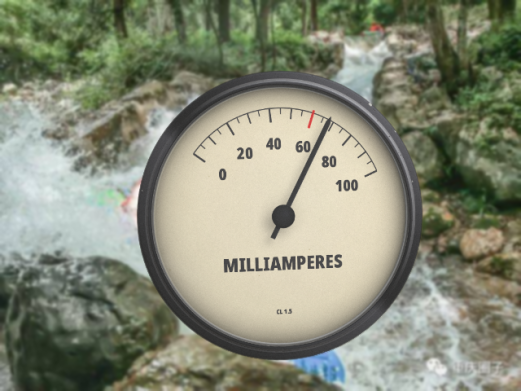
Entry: 67.5 mA
